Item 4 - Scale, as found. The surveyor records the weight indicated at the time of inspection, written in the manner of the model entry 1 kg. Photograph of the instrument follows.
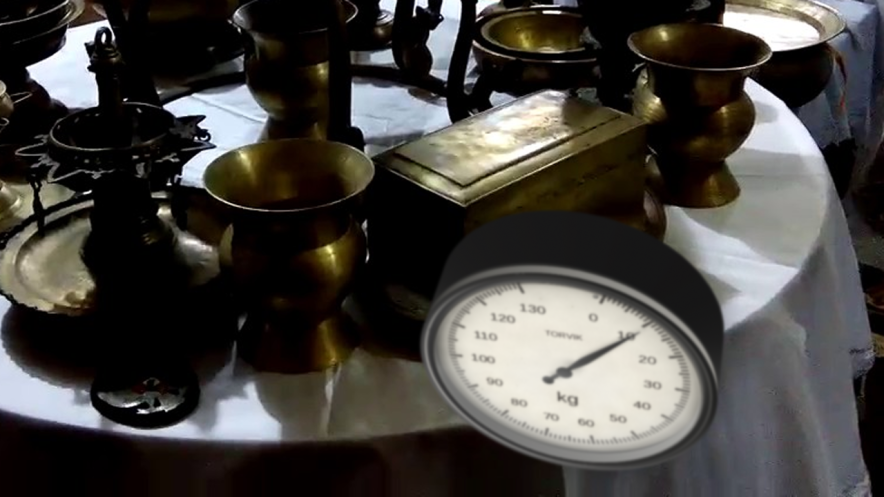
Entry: 10 kg
